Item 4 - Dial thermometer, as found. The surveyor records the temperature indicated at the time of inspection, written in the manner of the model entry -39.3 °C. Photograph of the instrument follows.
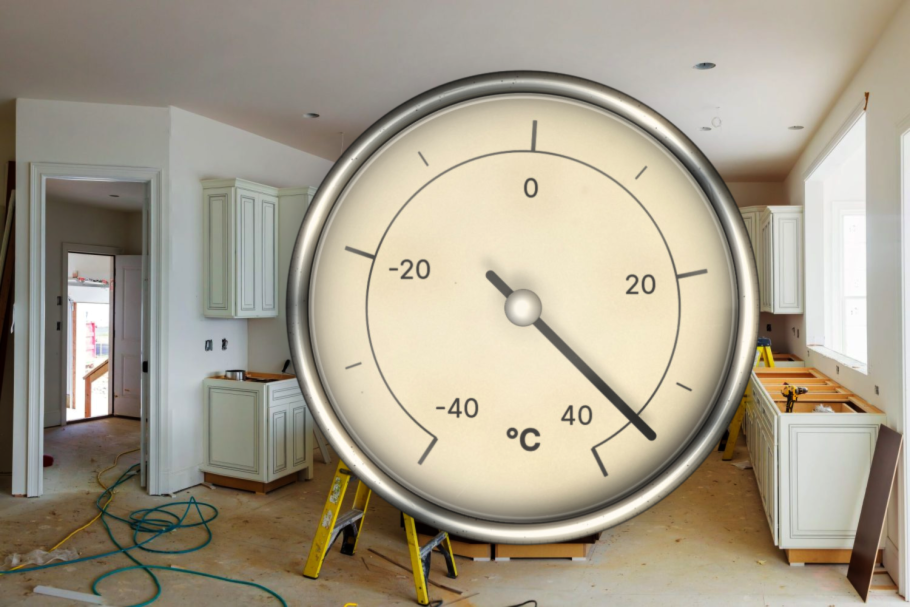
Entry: 35 °C
